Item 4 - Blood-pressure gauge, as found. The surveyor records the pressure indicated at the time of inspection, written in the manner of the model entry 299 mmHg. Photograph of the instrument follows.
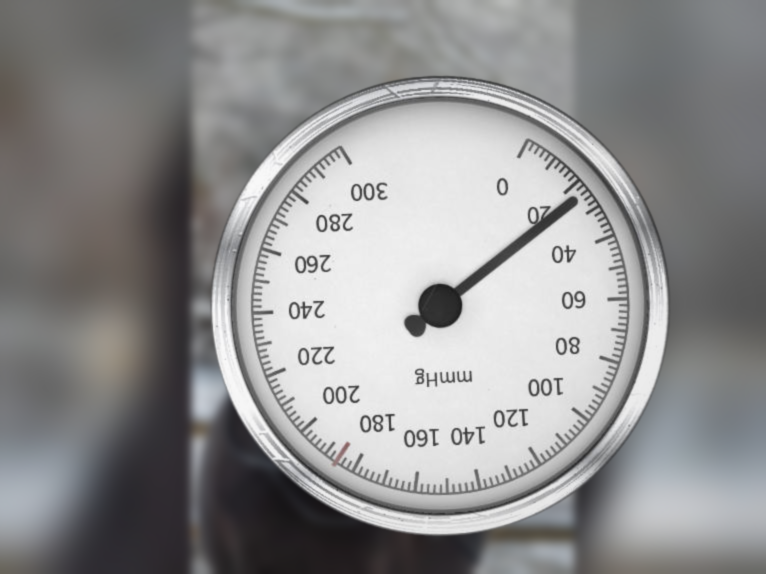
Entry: 24 mmHg
